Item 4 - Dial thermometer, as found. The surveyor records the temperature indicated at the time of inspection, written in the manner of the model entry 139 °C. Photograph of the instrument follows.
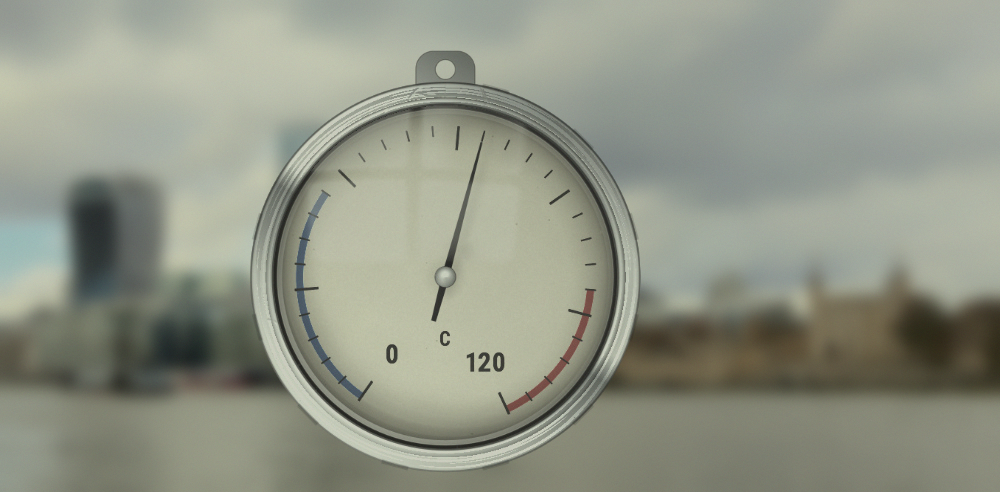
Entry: 64 °C
